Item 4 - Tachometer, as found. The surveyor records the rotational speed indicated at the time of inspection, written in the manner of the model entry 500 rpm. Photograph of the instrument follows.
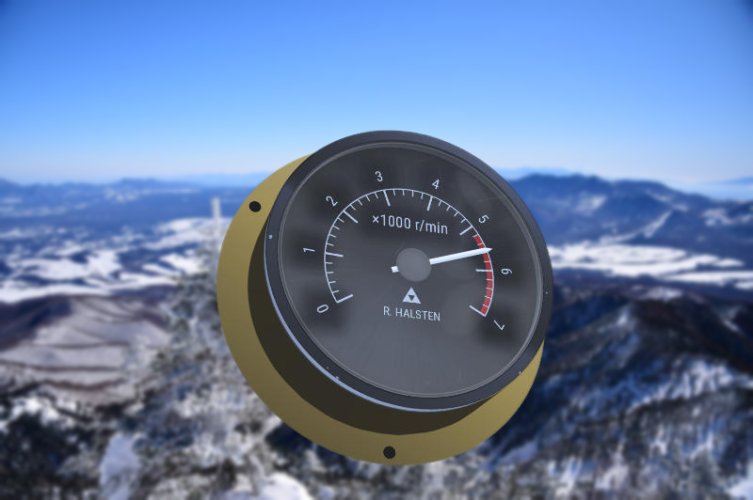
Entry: 5600 rpm
